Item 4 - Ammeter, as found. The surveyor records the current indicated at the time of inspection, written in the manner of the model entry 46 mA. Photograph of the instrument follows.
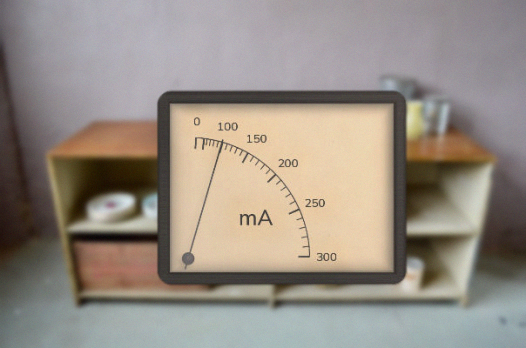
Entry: 100 mA
